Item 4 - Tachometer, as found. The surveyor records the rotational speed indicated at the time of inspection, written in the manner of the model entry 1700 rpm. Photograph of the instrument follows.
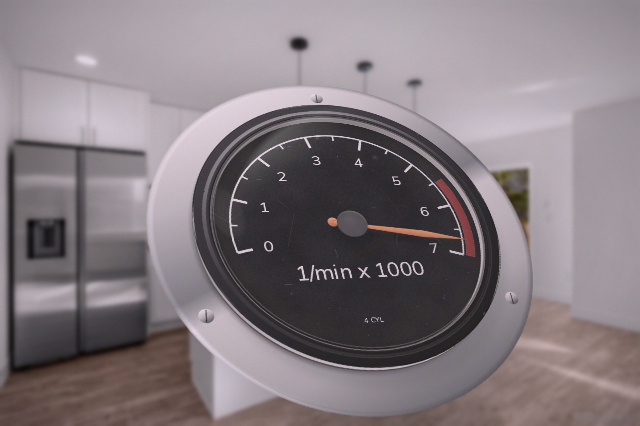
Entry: 6750 rpm
